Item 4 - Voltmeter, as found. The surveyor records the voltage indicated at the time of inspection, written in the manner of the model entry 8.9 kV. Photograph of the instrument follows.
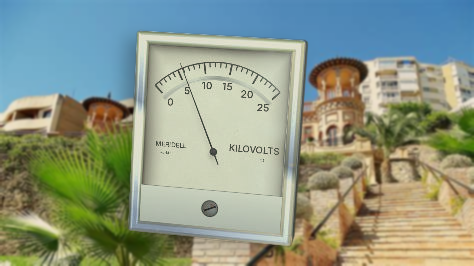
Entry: 6 kV
